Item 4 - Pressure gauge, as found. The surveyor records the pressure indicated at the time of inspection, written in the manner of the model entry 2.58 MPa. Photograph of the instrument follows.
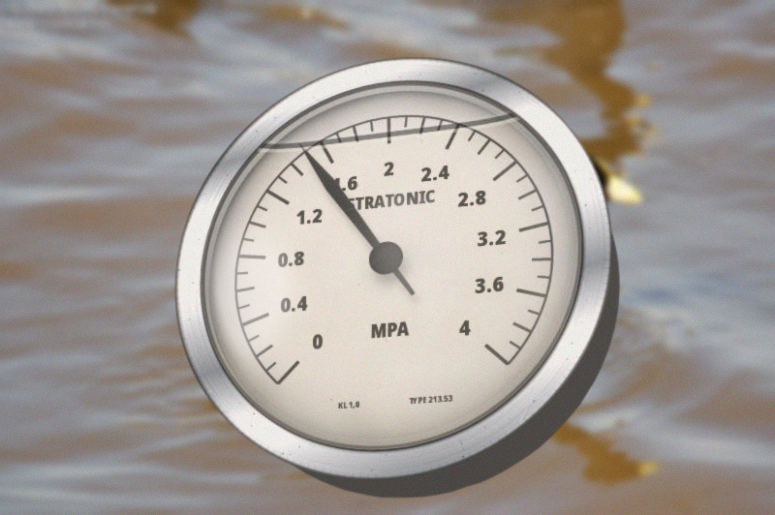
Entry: 1.5 MPa
